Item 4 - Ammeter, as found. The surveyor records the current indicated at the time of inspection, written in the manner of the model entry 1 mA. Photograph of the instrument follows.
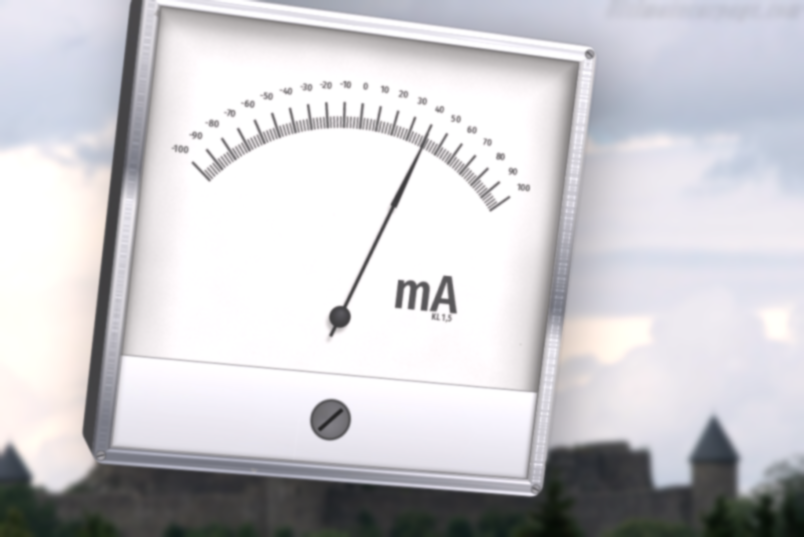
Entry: 40 mA
